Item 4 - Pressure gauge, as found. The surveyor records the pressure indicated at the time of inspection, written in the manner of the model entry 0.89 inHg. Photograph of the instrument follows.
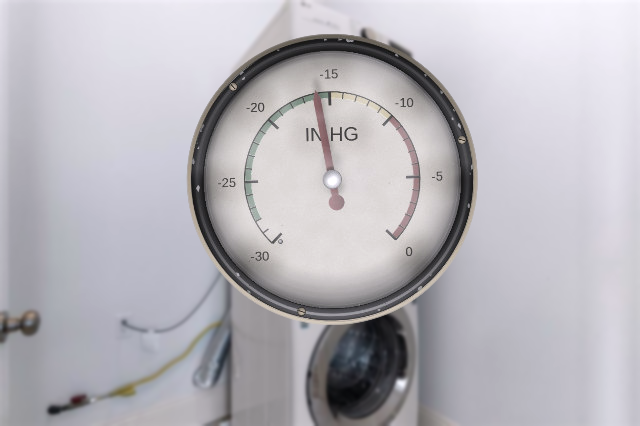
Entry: -16 inHg
